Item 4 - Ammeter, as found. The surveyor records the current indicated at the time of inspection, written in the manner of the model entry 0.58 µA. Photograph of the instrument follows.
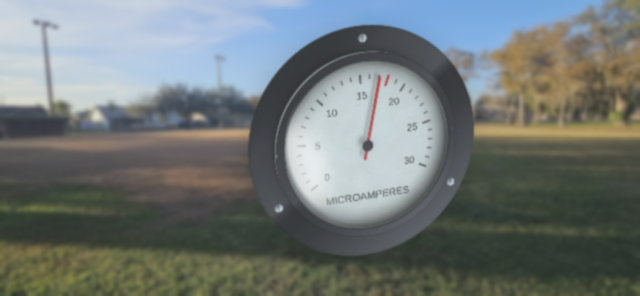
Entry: 17 µA
